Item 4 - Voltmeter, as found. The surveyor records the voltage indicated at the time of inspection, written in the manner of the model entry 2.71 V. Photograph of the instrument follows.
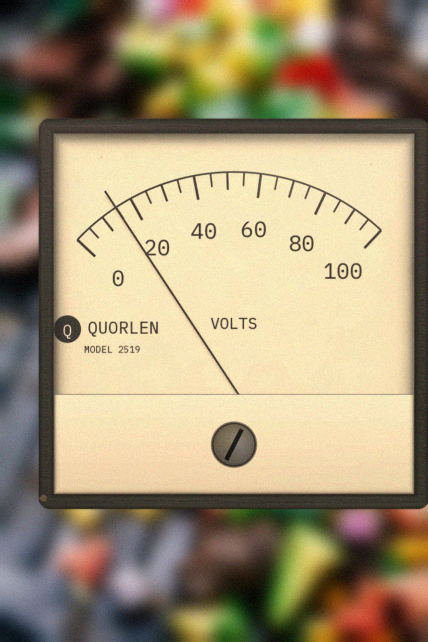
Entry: 15 V
